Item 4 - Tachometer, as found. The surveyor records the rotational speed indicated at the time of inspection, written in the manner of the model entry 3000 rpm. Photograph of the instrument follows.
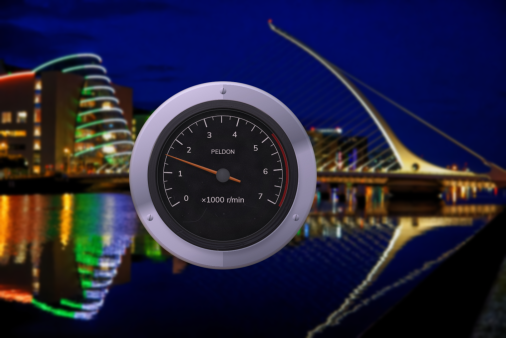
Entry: 1500 rpm
